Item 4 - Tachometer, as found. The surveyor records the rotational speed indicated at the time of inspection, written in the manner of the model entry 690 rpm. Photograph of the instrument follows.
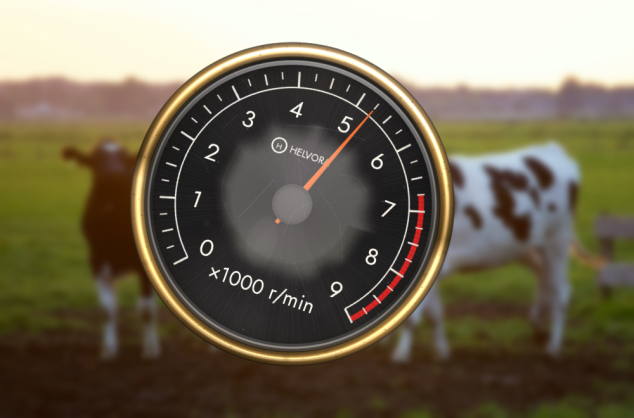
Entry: 5250 rpm
